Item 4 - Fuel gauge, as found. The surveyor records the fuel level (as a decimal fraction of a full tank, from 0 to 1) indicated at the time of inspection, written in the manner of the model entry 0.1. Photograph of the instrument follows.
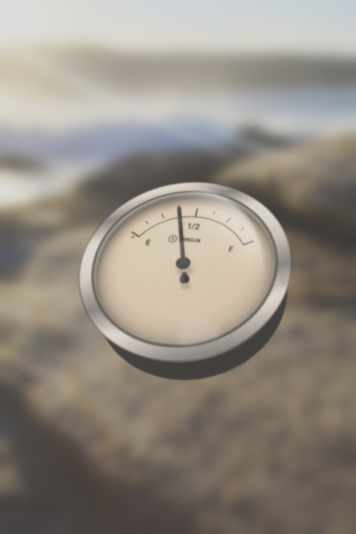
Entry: 0.375
